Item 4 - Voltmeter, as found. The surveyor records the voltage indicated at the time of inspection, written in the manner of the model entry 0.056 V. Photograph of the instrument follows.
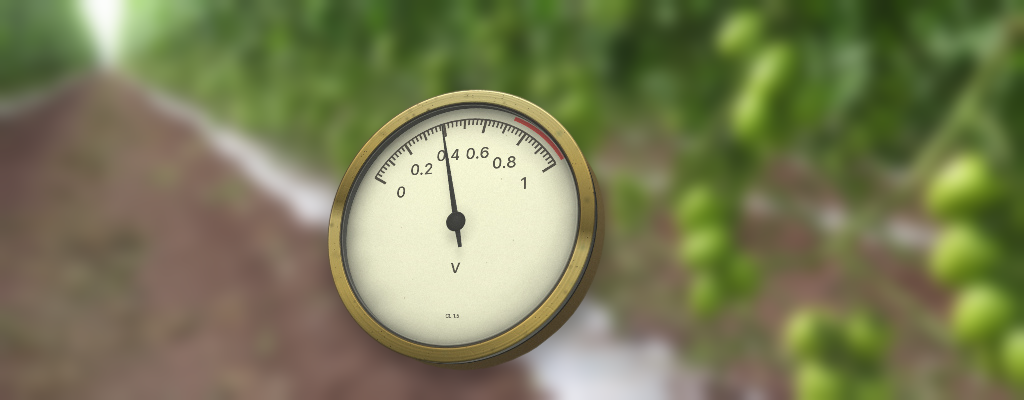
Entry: 0.4 V
